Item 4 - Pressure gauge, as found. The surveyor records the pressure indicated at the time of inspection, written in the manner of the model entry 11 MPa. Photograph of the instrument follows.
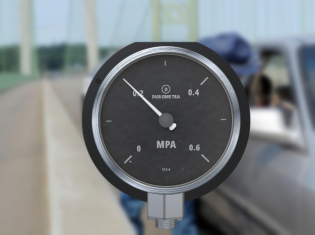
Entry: 0.2 MPa
